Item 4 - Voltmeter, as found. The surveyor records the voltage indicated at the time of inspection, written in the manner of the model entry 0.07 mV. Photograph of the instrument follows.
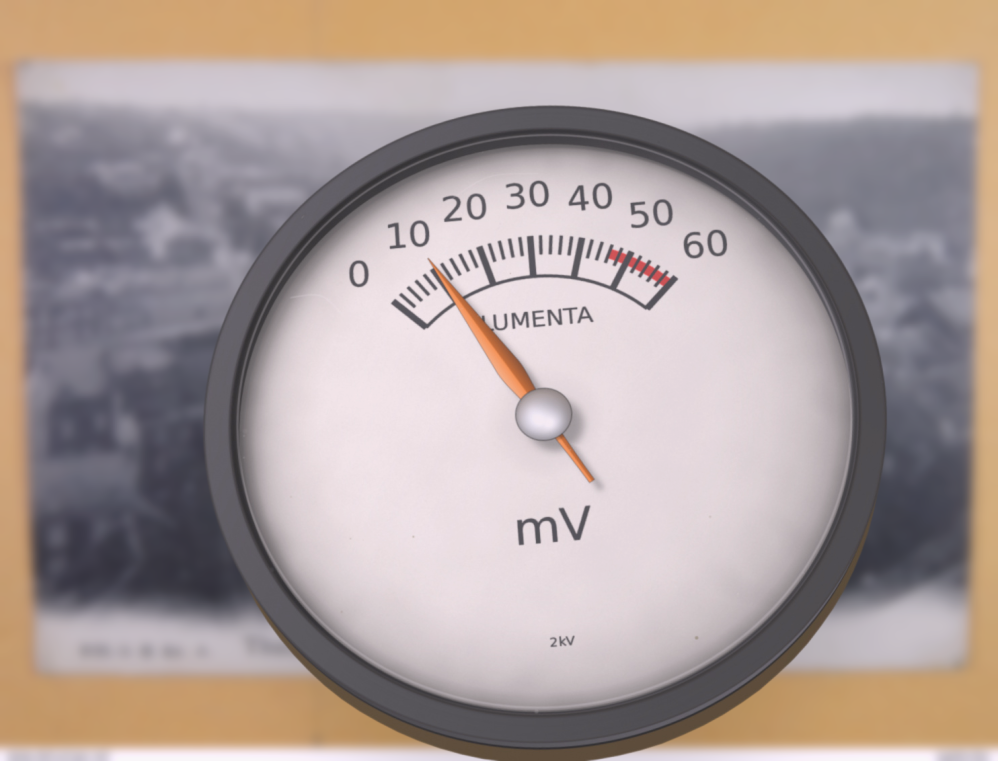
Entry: 10 mV
